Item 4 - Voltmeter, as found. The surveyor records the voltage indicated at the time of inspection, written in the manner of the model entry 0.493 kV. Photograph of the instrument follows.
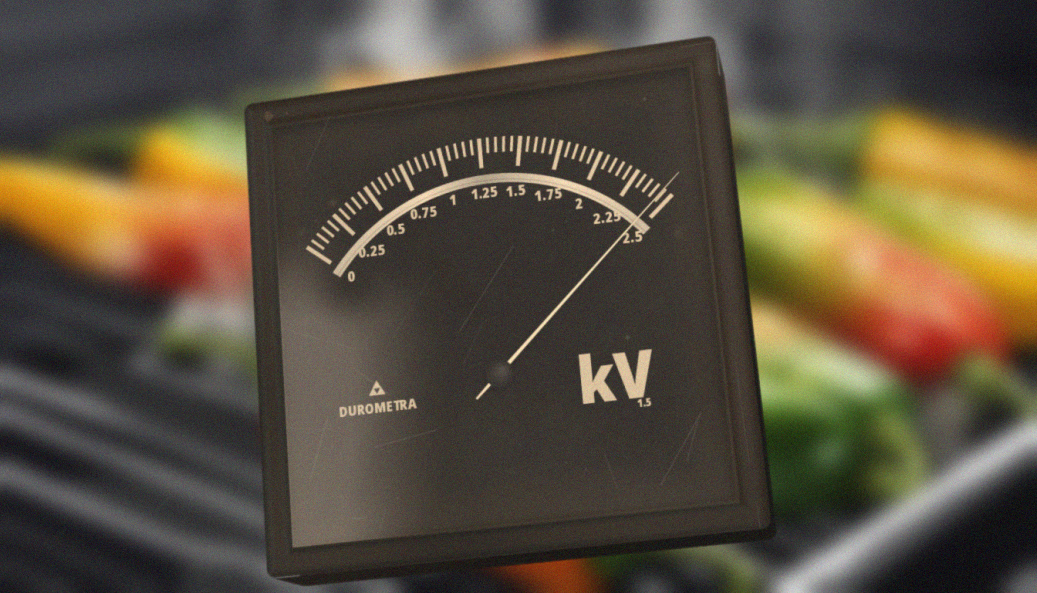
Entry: 2.45 kV
